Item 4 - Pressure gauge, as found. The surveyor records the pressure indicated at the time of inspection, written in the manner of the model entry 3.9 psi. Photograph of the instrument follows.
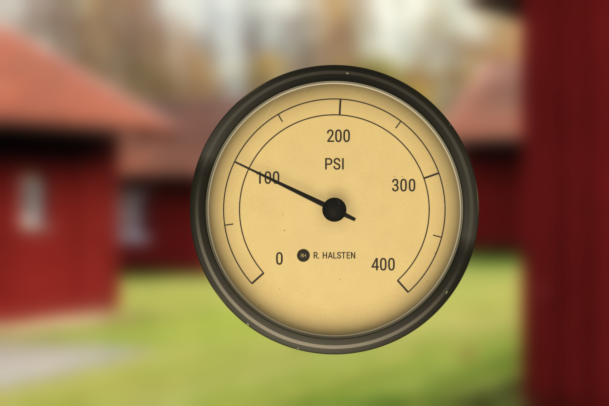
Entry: 100 psi
